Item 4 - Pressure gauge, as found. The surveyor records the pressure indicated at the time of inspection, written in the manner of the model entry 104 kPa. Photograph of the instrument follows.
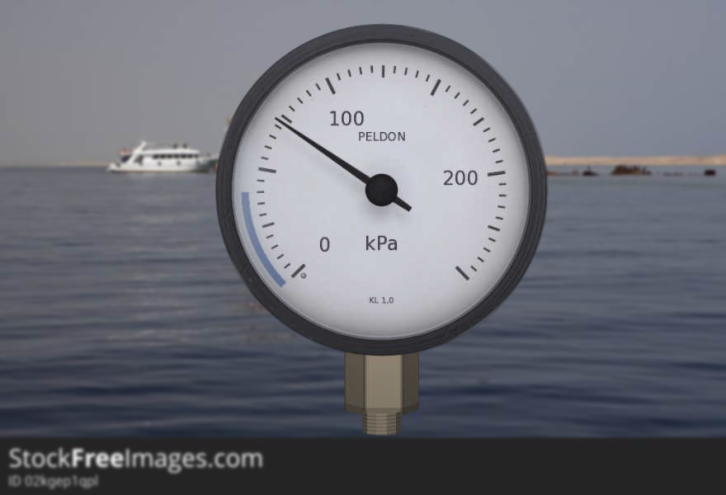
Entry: 72.5 kPa
